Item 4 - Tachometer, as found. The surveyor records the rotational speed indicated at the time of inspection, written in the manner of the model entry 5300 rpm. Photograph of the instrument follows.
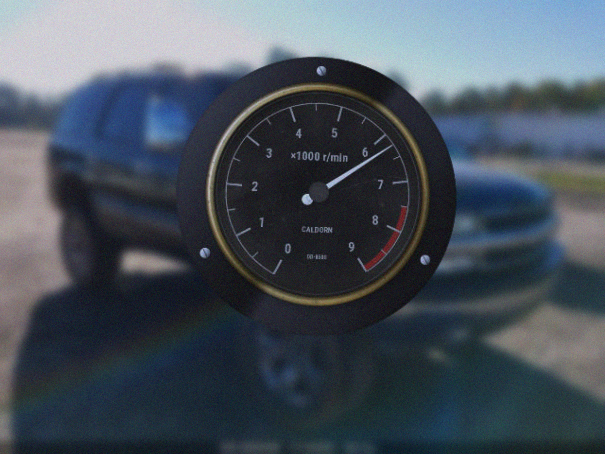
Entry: 6250 rpm
